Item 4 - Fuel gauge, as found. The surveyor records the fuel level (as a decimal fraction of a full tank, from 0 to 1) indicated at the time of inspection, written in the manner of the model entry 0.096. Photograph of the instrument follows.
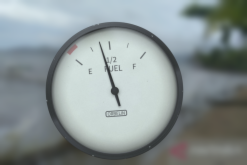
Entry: 0.375
